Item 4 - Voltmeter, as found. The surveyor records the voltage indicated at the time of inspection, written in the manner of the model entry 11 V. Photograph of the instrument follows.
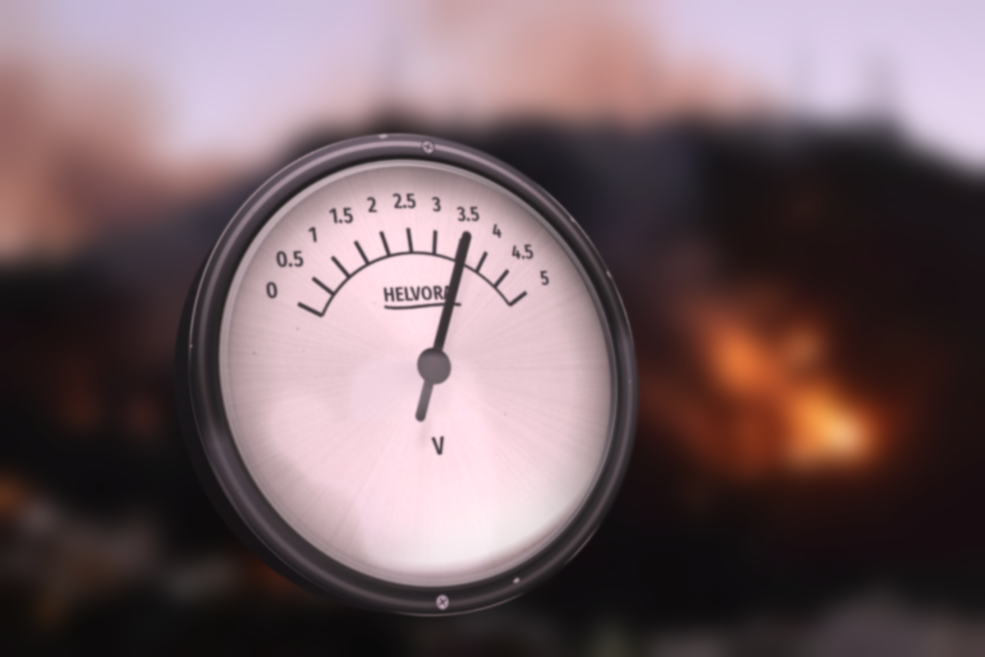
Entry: 3.5 V
